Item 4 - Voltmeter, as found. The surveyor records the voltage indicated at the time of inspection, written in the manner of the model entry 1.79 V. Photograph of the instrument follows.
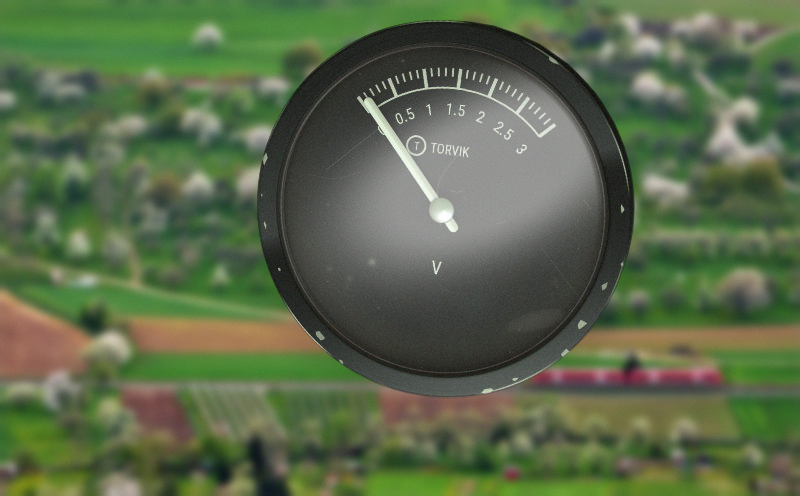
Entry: 0.1 V
